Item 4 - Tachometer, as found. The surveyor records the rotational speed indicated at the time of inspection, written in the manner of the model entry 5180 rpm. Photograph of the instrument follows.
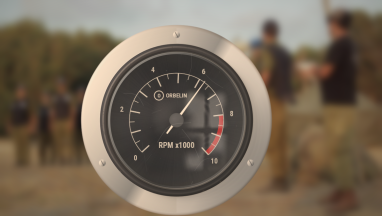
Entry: 6250 rpm
